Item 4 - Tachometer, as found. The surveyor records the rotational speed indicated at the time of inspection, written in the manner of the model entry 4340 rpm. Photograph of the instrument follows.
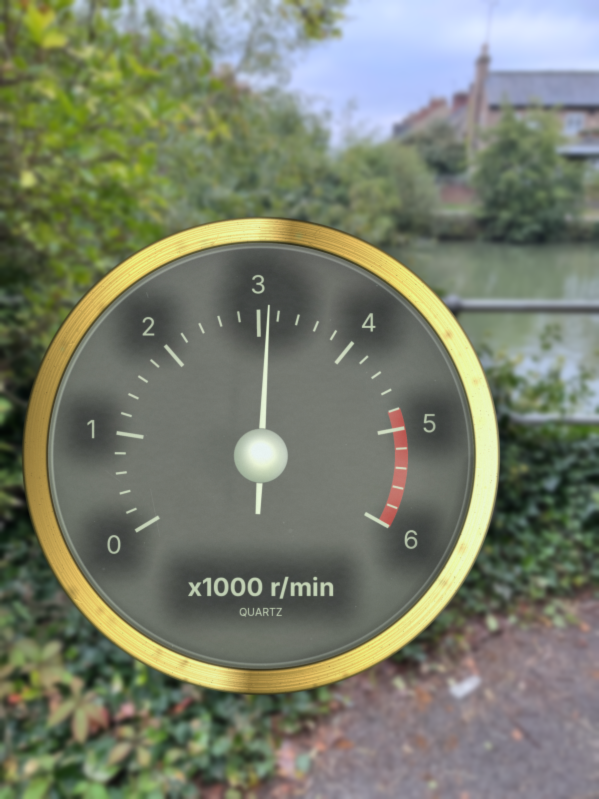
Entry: 3100 rpm
